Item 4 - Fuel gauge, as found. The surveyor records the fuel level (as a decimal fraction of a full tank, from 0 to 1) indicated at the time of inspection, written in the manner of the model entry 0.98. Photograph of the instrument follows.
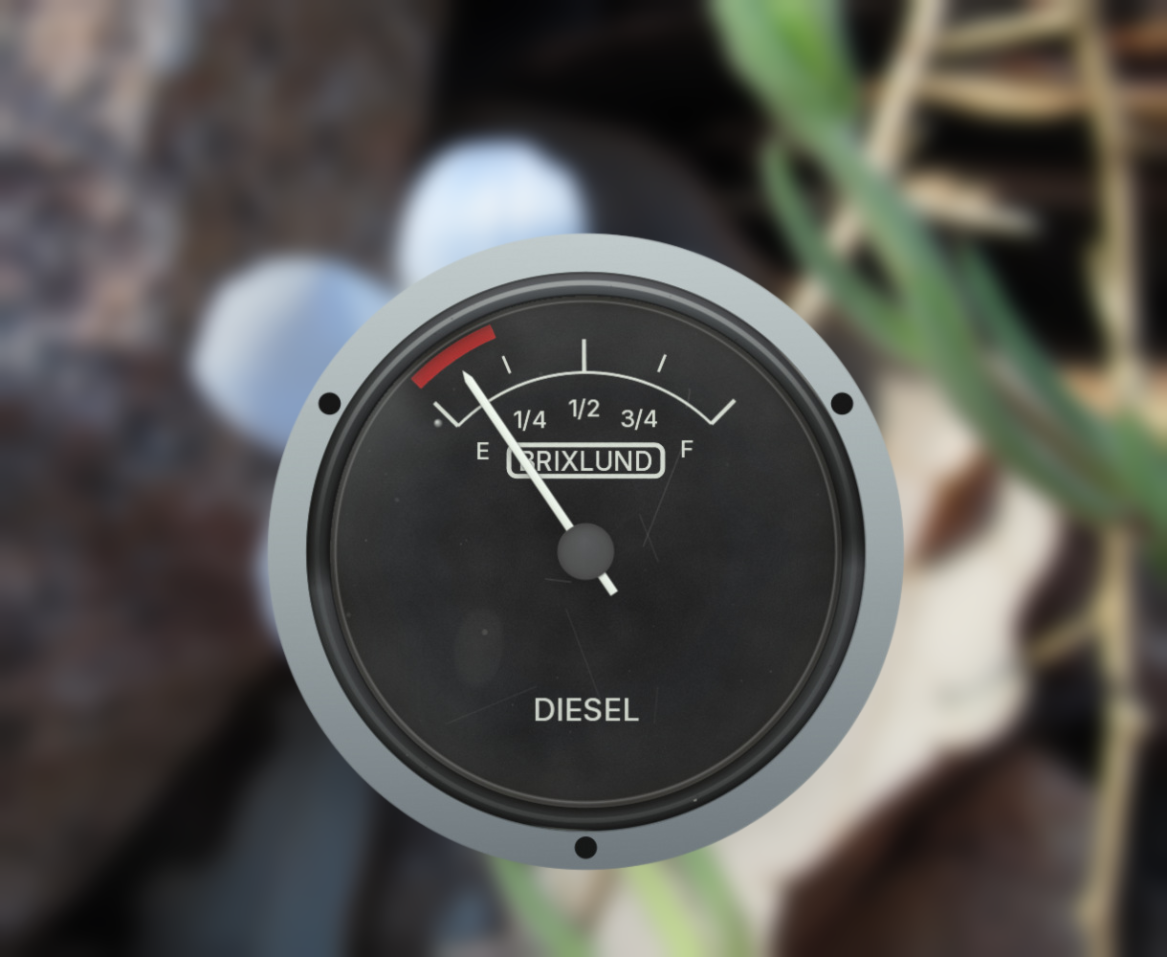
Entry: 0.125
